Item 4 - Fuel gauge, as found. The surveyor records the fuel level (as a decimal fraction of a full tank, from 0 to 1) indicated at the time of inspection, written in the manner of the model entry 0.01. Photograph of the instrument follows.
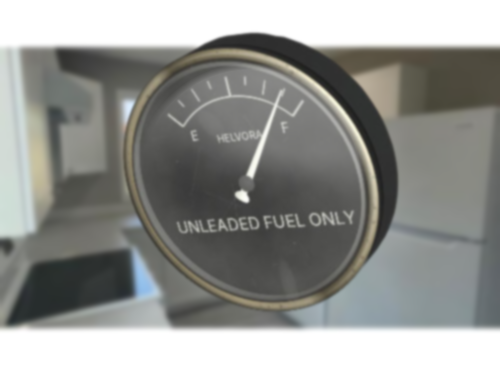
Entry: 0.875
